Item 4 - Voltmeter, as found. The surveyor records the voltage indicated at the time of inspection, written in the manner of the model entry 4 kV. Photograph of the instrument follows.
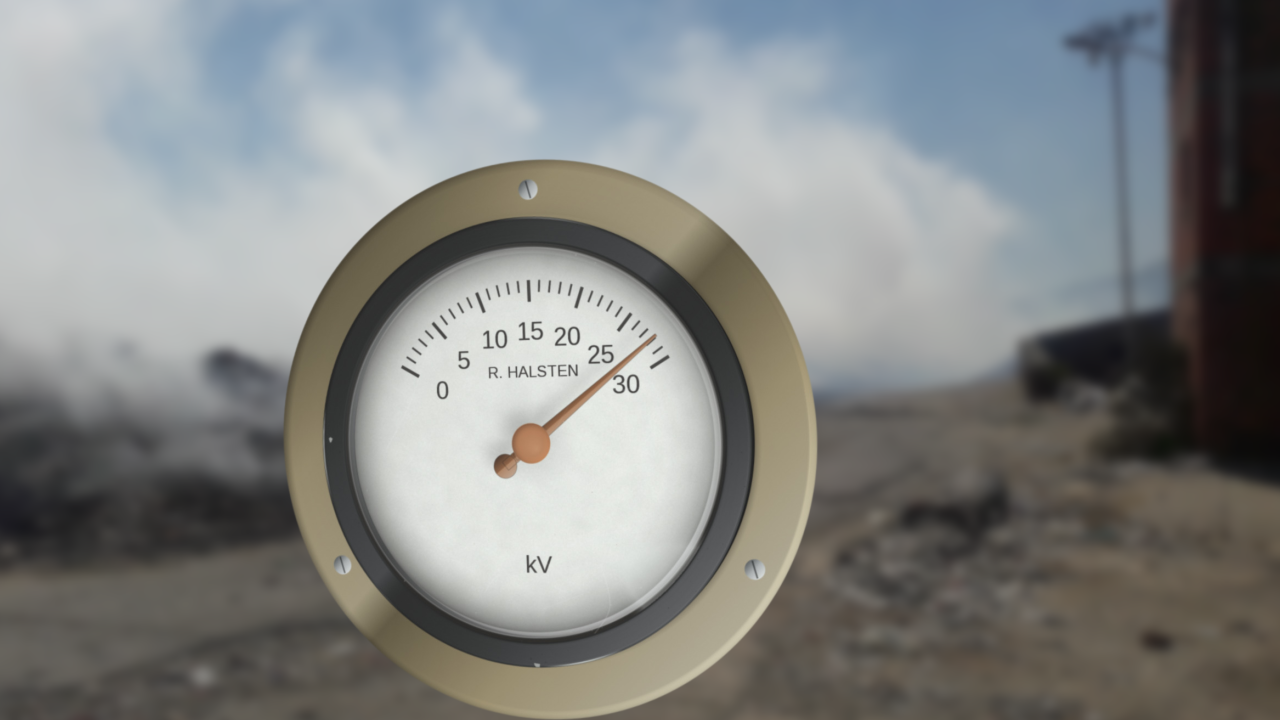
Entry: 28 kV
